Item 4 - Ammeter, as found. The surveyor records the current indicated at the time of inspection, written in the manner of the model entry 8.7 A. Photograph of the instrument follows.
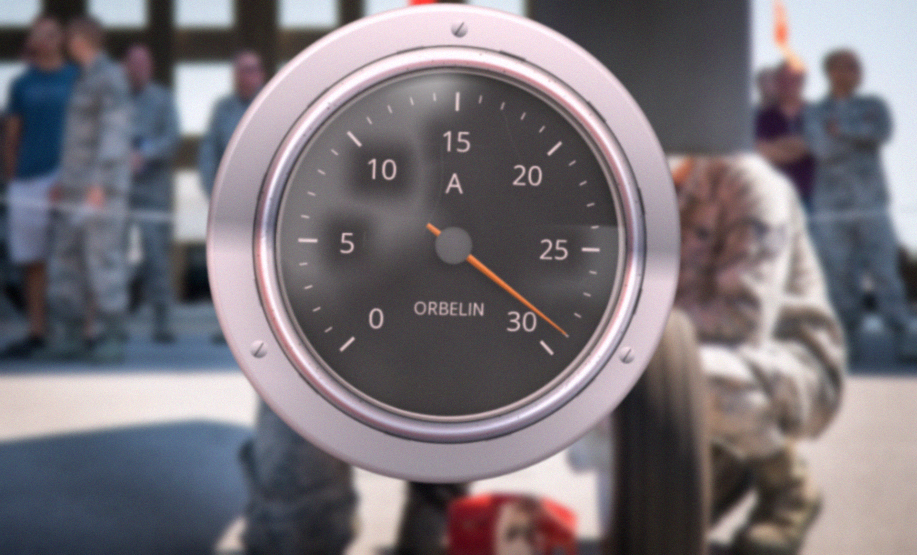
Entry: 29 A
